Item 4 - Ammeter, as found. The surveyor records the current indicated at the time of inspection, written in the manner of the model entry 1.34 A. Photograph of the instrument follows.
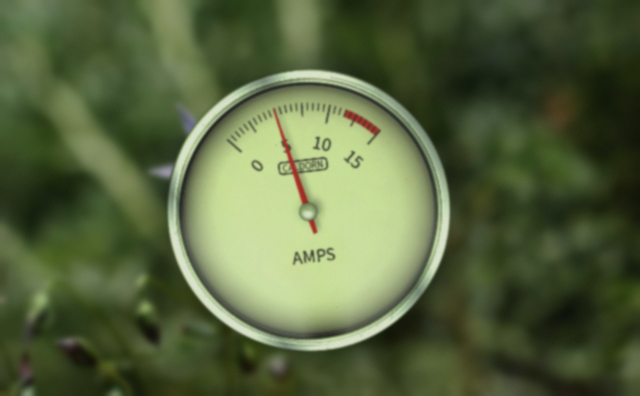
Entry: 5 A
